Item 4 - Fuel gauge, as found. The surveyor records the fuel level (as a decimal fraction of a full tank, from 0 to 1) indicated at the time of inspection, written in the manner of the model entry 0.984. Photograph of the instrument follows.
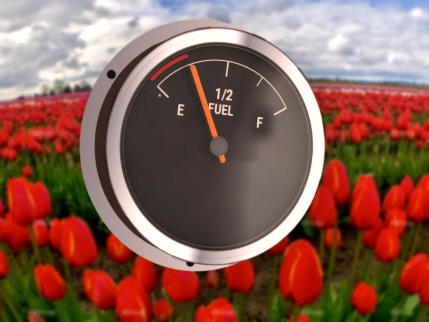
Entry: 0.25
